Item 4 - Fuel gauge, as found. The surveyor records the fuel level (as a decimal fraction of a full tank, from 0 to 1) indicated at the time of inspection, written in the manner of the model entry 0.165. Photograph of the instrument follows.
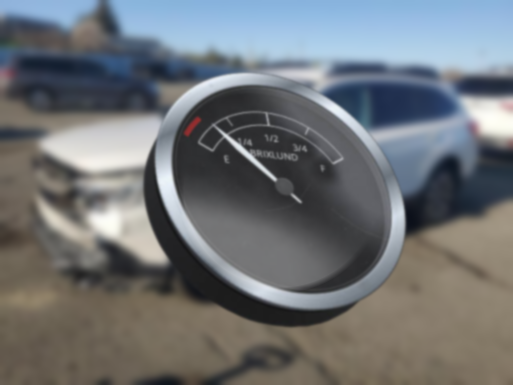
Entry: 0.125
